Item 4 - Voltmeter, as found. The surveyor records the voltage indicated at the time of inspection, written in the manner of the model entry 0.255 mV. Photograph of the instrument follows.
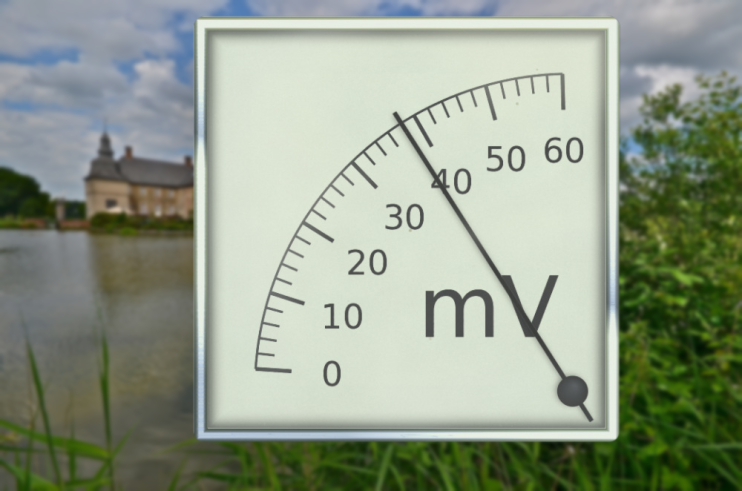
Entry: 38 mV
